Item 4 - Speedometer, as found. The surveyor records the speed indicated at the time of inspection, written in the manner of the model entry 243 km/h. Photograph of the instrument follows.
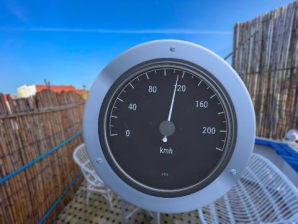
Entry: 115 km/h
